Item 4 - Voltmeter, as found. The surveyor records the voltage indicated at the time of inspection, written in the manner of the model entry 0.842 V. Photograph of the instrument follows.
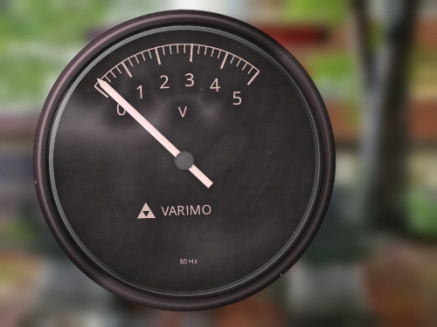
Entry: 0.2 V
